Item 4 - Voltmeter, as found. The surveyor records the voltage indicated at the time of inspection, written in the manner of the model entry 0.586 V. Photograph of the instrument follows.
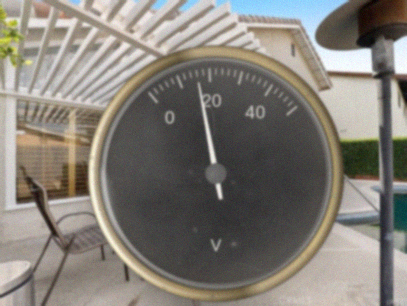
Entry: 16 V
